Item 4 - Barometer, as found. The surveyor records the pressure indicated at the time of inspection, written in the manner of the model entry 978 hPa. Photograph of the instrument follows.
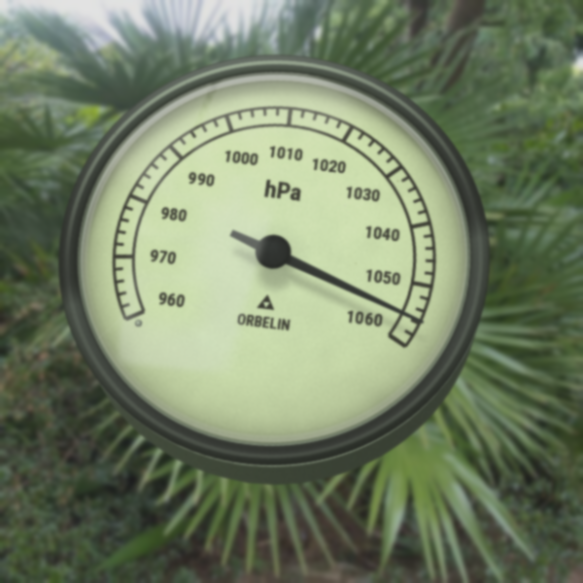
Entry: 1056 hPa
